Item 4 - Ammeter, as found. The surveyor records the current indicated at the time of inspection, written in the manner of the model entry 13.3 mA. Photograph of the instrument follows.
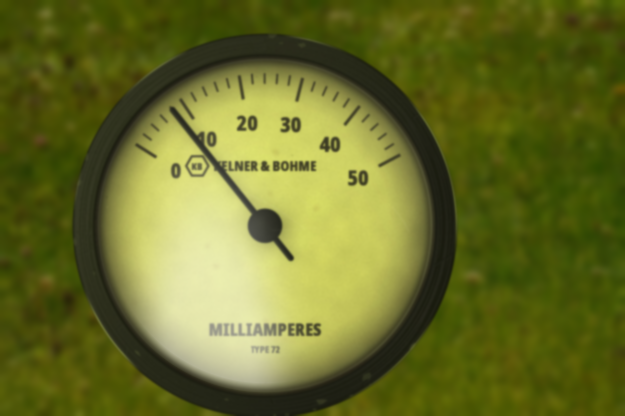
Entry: 8 mA
